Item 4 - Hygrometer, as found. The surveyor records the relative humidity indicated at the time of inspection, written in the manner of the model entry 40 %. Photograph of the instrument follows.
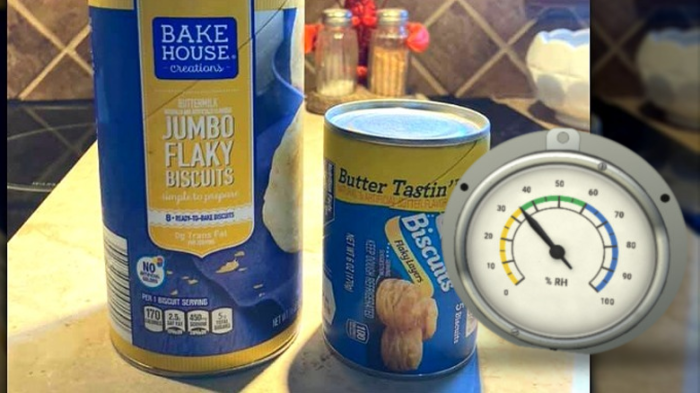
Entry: 35 %
